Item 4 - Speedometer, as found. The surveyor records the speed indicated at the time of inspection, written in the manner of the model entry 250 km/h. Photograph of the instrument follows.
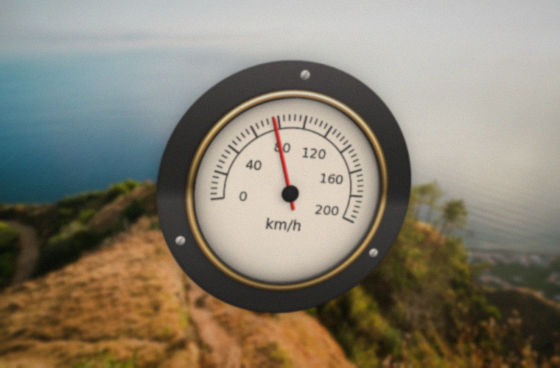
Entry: 76 km/h
